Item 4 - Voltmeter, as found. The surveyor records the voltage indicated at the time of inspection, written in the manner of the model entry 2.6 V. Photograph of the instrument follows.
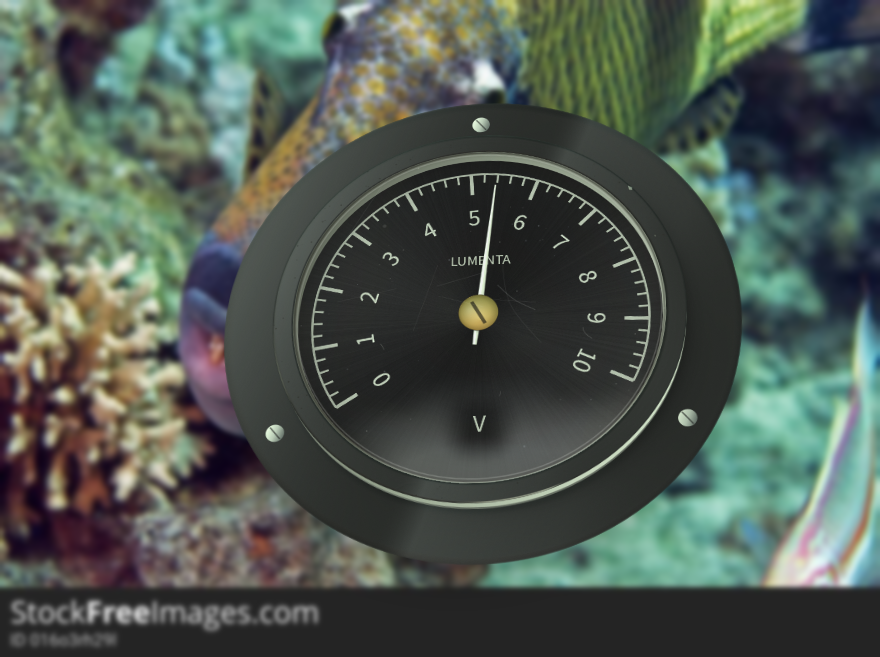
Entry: 5.4 V
